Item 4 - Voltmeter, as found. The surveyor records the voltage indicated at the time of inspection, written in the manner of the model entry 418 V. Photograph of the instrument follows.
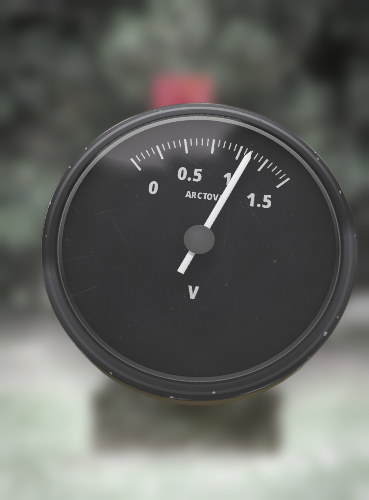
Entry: 1.1 V
